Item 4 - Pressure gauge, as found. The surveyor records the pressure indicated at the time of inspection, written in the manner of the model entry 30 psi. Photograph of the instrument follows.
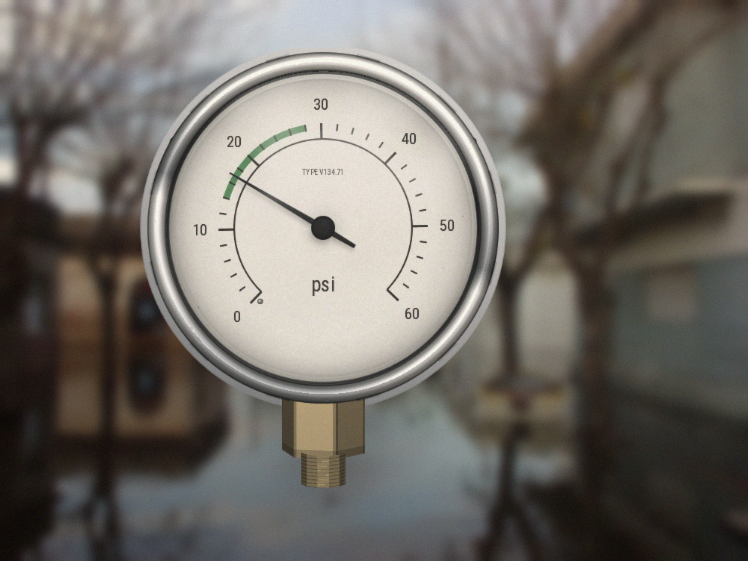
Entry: 17 psi
